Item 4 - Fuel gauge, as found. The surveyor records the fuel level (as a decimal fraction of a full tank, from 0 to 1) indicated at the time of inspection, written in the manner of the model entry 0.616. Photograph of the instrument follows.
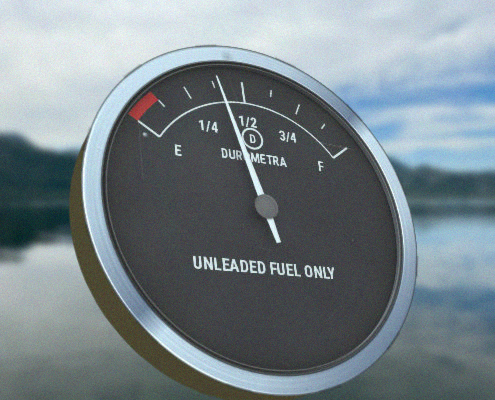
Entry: 0.375
